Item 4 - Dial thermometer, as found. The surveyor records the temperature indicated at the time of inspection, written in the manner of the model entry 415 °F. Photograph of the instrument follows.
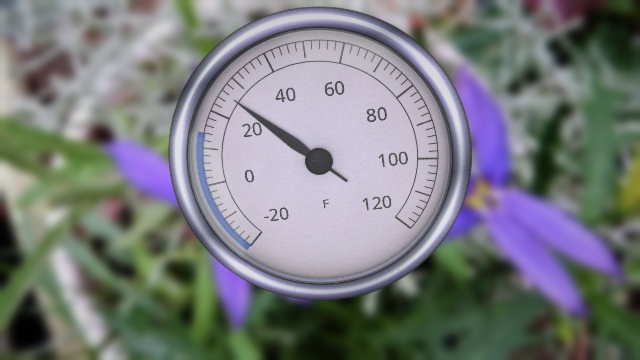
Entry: 26 °F
